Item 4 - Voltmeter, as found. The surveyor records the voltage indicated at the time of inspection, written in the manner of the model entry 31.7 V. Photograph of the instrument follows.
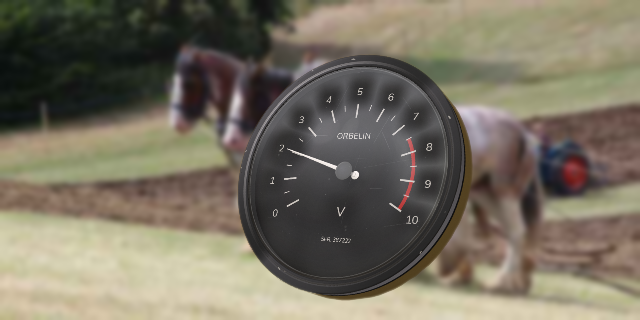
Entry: 2 V
